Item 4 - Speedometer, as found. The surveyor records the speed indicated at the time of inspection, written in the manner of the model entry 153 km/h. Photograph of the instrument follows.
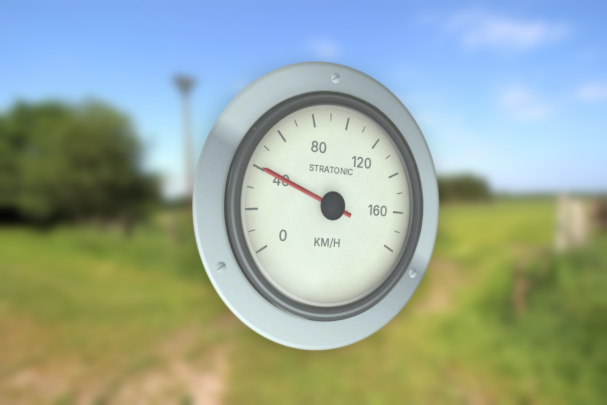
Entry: 40 km/h
